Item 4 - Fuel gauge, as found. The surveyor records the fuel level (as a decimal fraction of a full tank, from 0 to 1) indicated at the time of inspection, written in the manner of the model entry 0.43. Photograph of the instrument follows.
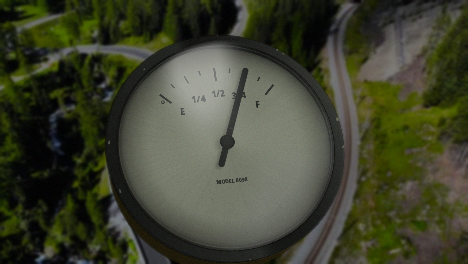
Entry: 0.75
